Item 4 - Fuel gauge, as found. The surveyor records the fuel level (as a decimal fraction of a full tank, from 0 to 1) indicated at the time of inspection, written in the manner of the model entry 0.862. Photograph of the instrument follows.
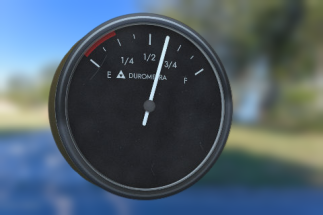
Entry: 0.625
